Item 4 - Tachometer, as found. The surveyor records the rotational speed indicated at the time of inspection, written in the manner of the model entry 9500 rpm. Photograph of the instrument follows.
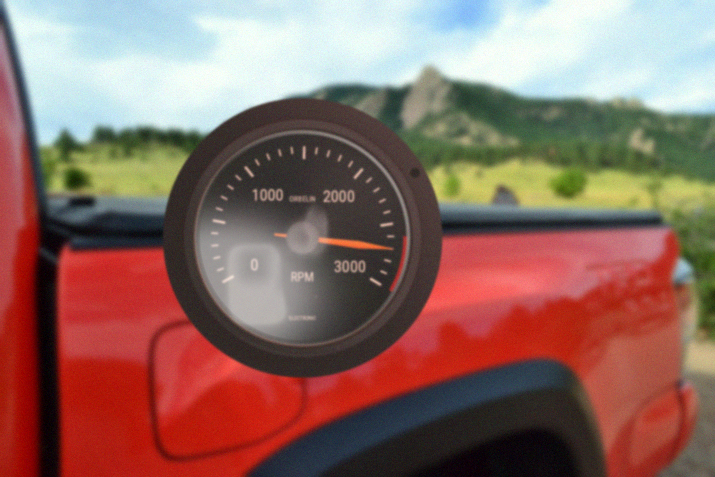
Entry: 2700 rpm
